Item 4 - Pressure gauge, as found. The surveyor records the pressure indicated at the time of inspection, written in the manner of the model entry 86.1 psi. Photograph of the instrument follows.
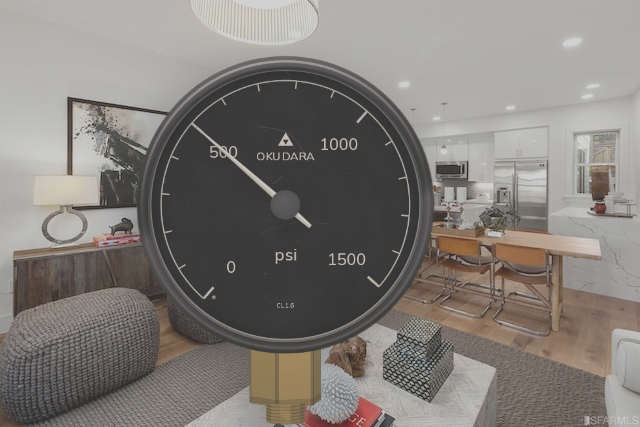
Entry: 500 psi
